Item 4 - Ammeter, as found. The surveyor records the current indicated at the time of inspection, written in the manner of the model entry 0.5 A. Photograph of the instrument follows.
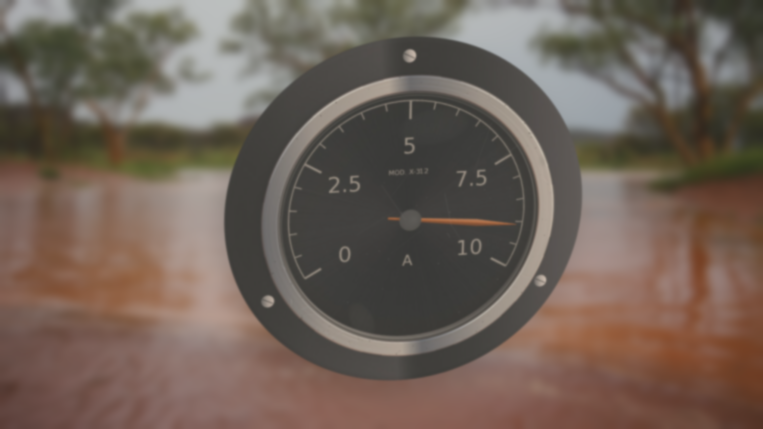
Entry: 9 A
